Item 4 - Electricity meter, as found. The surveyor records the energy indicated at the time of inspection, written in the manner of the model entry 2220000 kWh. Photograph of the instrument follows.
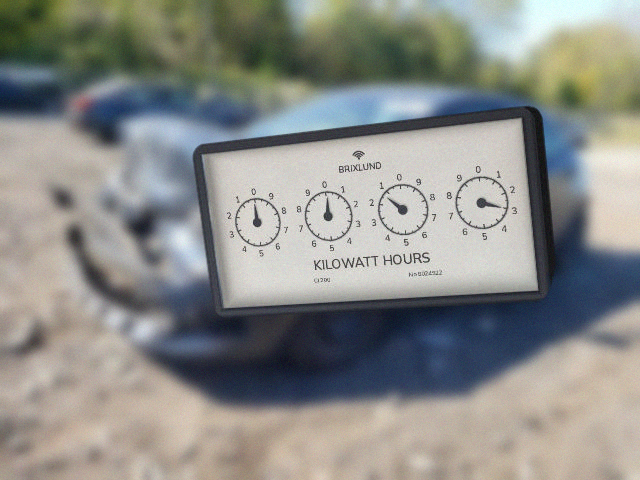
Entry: 13 kWh
